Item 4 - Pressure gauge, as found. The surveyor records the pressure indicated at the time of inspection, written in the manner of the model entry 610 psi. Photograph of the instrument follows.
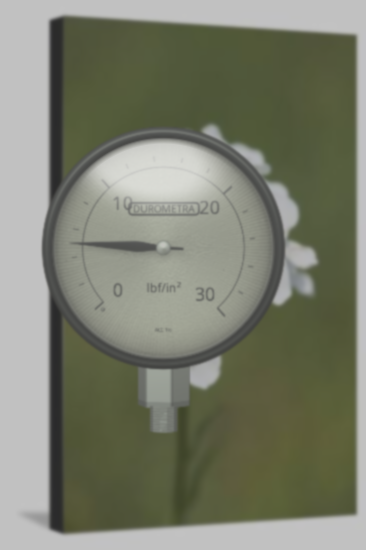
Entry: 5 psi
